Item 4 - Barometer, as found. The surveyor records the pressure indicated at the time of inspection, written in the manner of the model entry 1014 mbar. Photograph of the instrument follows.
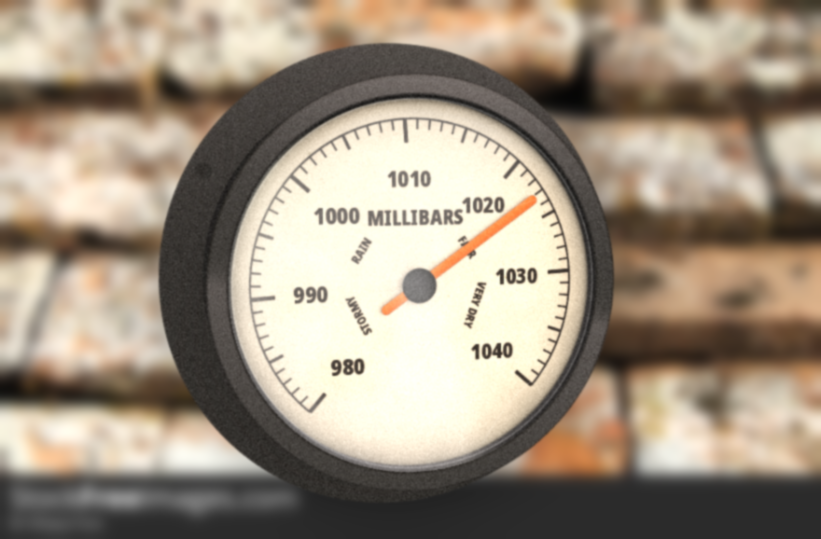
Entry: 1023 mbar
